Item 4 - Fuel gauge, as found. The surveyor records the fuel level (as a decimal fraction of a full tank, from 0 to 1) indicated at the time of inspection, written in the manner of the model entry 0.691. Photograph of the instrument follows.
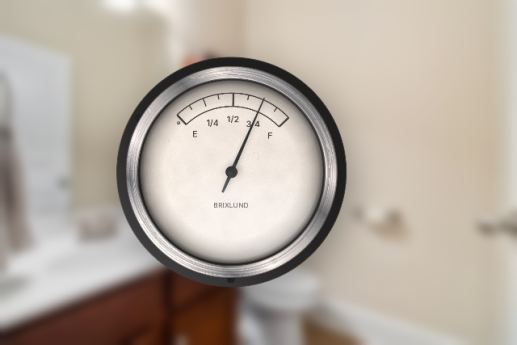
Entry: 0.75
